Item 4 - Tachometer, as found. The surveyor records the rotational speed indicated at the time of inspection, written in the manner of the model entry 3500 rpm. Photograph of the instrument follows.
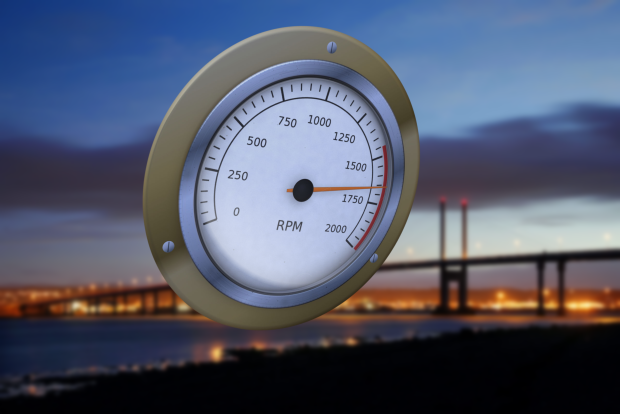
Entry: 1650 rpm
